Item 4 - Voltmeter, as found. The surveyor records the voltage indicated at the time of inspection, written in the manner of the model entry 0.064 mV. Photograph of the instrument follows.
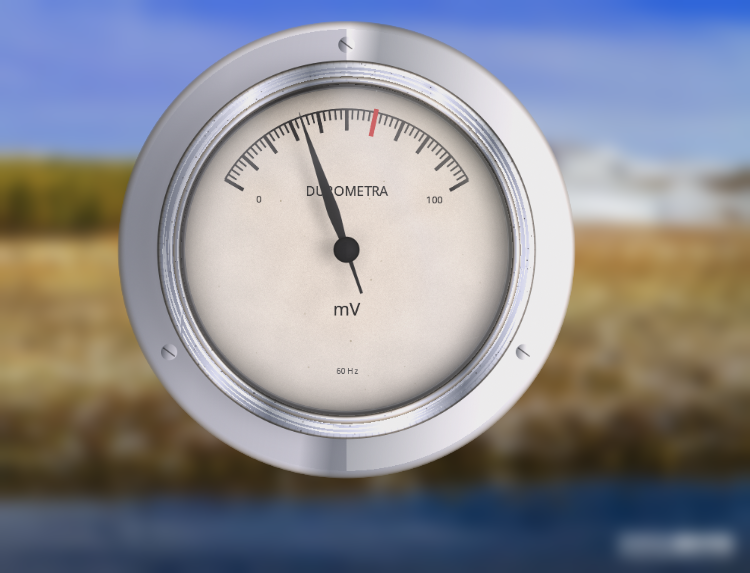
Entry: 34 mV
